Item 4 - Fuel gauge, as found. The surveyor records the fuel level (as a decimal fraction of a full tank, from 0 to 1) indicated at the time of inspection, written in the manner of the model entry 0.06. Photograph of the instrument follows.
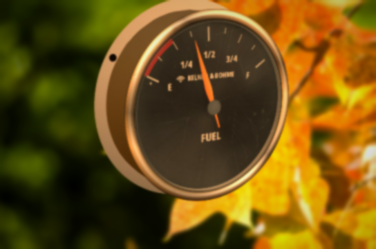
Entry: 0.375
